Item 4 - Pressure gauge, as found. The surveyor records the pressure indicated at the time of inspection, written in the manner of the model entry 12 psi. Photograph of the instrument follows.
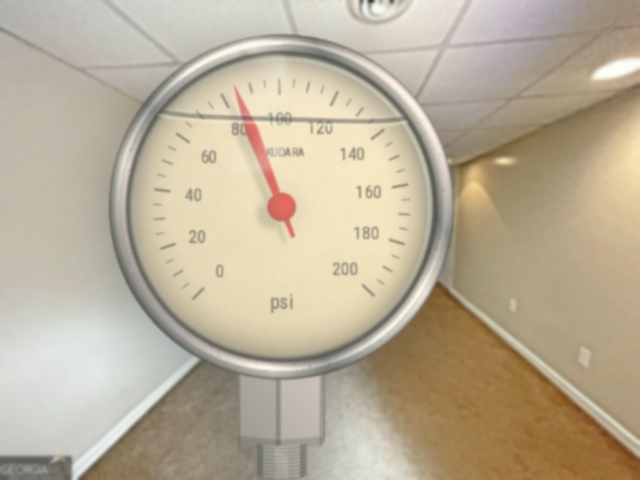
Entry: 85 psi
